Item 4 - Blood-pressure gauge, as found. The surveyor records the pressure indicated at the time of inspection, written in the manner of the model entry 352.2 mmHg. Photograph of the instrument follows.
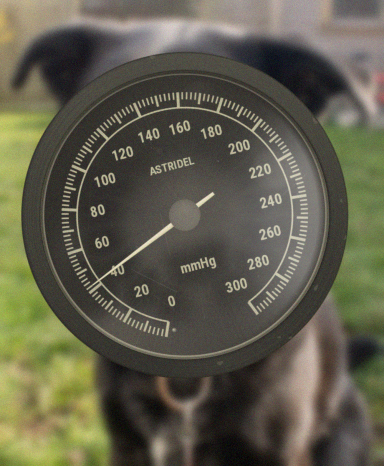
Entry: 42 mmHg
